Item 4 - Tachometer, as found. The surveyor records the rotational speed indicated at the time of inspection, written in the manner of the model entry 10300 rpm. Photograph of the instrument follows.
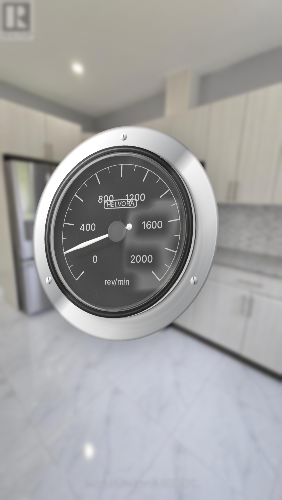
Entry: 200 rpm
